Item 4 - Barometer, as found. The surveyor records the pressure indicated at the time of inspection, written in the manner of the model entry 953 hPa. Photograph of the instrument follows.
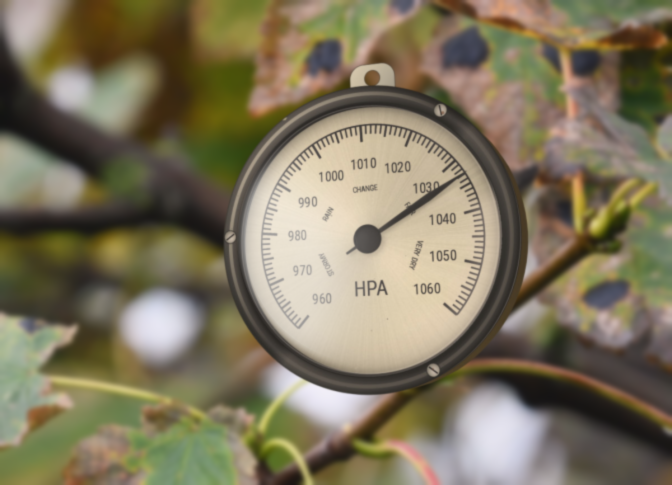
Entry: 1033 hPa
